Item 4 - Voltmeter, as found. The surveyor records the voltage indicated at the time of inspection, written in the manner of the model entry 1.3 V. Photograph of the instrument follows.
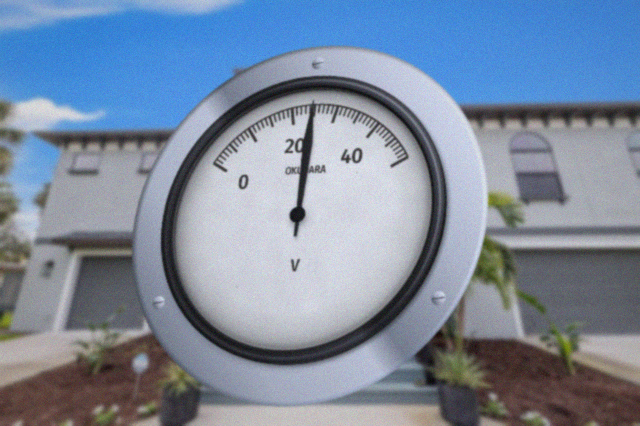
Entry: 25 V
